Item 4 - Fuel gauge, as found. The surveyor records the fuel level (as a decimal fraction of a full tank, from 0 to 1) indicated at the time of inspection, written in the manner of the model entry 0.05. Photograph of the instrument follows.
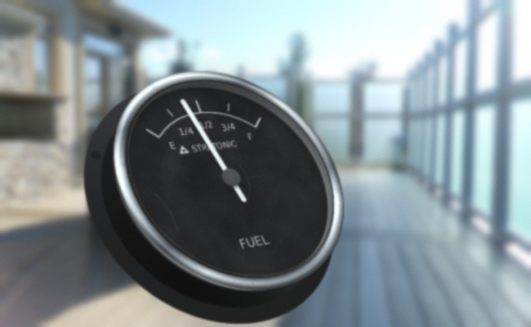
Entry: 0.375
